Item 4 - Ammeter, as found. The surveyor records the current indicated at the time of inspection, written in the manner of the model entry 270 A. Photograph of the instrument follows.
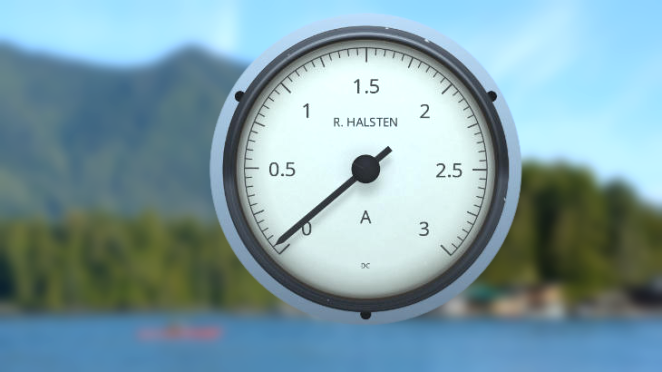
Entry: 0.05 A
